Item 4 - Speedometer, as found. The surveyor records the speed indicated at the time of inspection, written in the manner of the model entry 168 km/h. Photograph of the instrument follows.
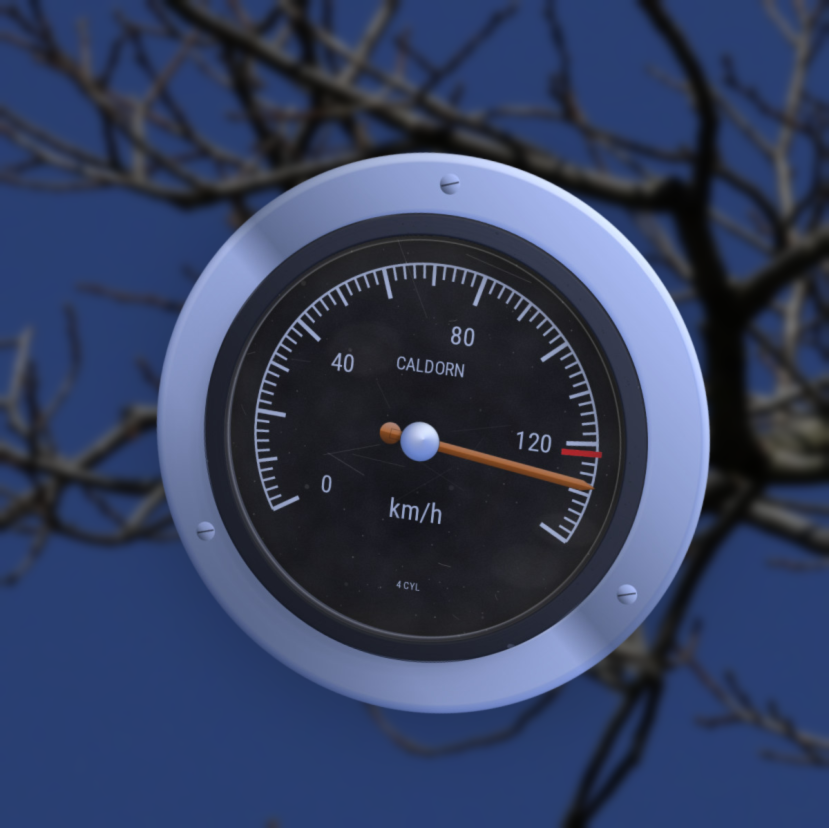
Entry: 128 km/h
